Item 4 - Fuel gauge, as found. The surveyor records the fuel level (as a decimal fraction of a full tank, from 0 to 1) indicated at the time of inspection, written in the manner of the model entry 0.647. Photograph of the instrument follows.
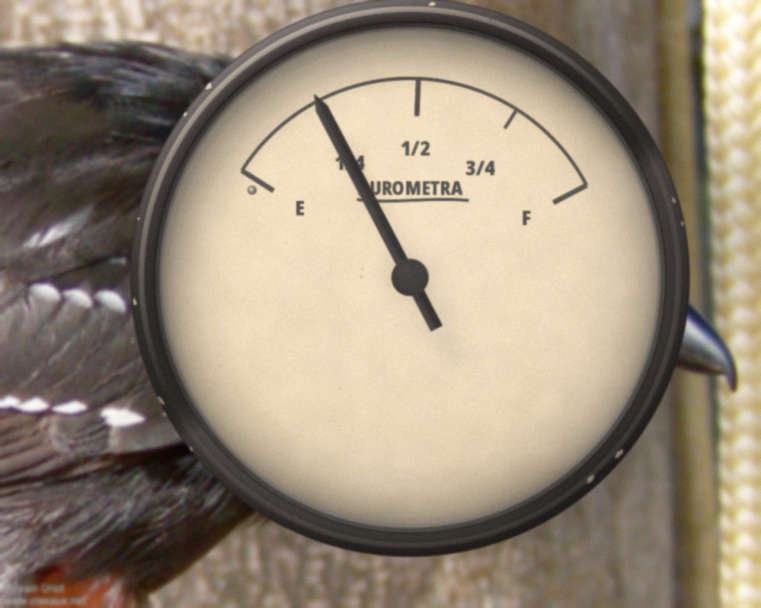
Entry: 0.25
